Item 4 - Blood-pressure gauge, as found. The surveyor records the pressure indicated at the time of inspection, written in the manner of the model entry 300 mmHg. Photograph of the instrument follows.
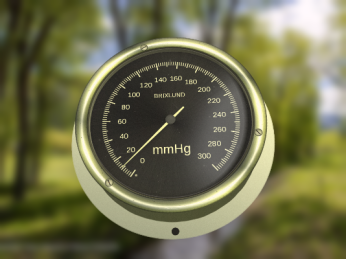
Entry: 10 mmHg
